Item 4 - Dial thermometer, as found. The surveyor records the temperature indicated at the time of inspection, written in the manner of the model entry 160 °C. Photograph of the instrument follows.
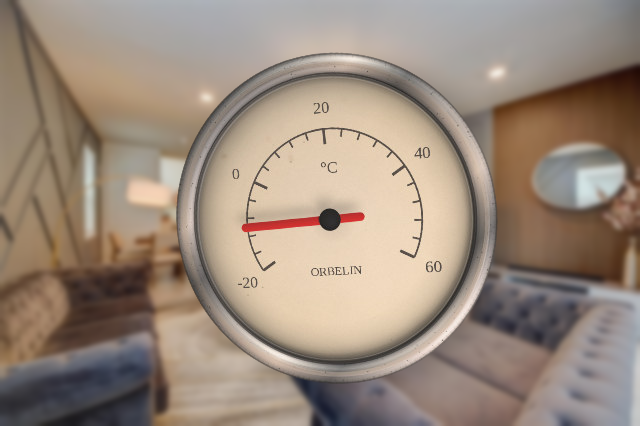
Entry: -10 °C
